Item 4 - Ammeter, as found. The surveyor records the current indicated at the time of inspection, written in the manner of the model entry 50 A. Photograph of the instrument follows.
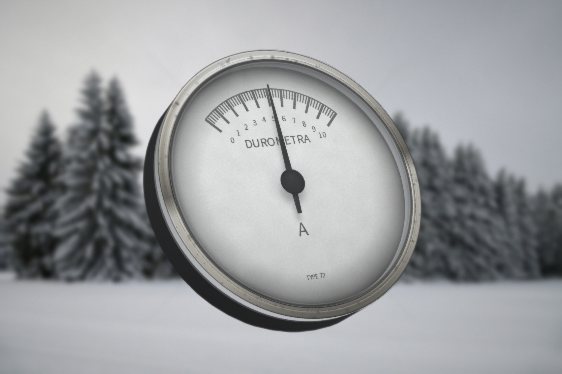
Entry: 5 A
